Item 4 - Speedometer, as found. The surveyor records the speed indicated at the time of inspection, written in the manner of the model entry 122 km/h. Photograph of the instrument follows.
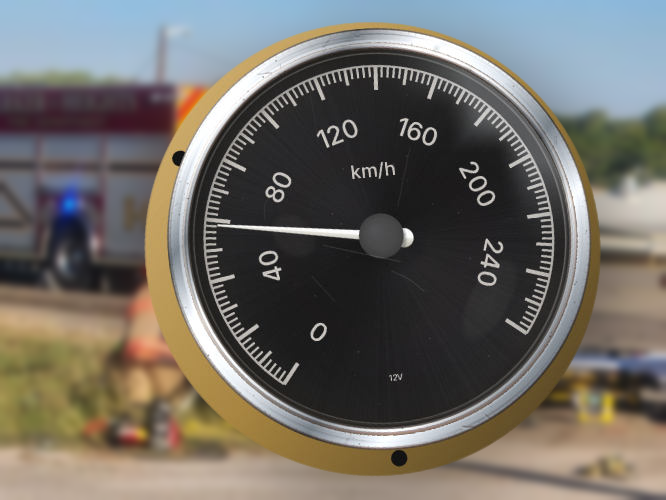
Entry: 58 km/h
